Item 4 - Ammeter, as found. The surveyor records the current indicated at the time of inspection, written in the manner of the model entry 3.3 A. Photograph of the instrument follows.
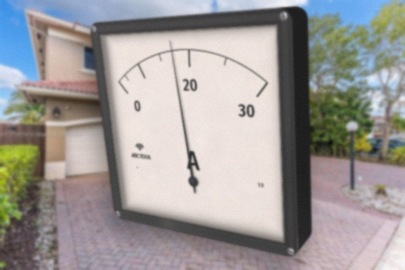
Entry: 17.5 A
